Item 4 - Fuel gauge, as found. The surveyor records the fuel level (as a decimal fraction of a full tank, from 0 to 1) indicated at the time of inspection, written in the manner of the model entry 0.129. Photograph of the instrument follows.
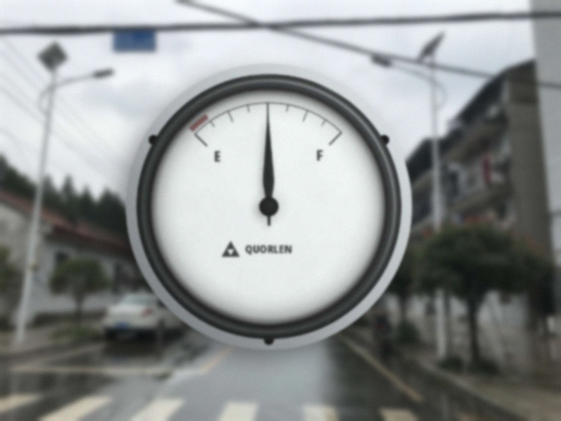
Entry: 0.5
